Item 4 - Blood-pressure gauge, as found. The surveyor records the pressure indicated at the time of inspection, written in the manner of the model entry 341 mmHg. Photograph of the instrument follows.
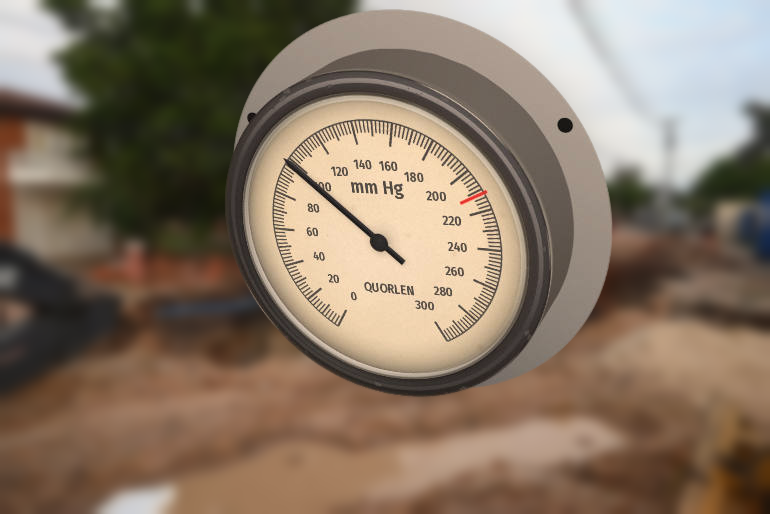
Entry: 100 mmHg
